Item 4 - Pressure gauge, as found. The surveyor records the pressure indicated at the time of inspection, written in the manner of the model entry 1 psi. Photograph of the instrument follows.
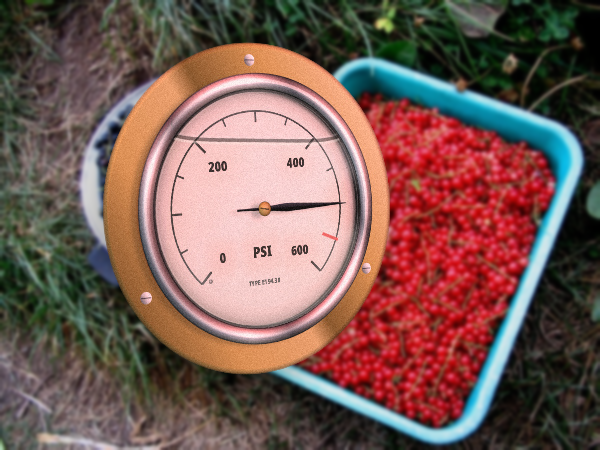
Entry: 500 psi
